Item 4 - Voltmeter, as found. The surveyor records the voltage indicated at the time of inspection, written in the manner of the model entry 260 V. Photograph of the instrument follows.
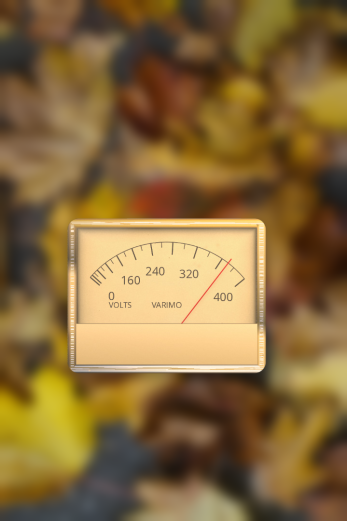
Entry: 370 V
